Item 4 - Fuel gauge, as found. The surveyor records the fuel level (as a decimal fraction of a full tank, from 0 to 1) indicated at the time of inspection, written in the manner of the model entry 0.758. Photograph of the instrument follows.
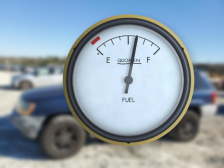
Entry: 0.625
